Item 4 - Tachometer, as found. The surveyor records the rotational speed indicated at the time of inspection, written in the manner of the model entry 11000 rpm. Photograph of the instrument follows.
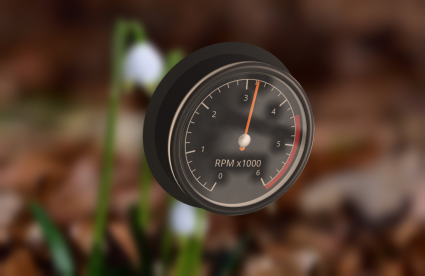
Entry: 3200 rpm
